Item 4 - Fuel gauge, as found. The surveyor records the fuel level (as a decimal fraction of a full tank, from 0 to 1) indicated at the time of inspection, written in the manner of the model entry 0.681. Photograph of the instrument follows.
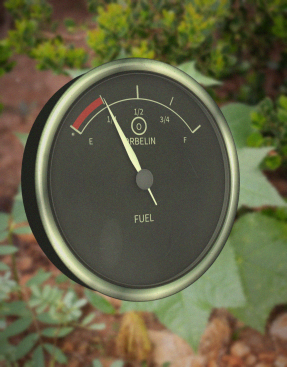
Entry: 0.25
